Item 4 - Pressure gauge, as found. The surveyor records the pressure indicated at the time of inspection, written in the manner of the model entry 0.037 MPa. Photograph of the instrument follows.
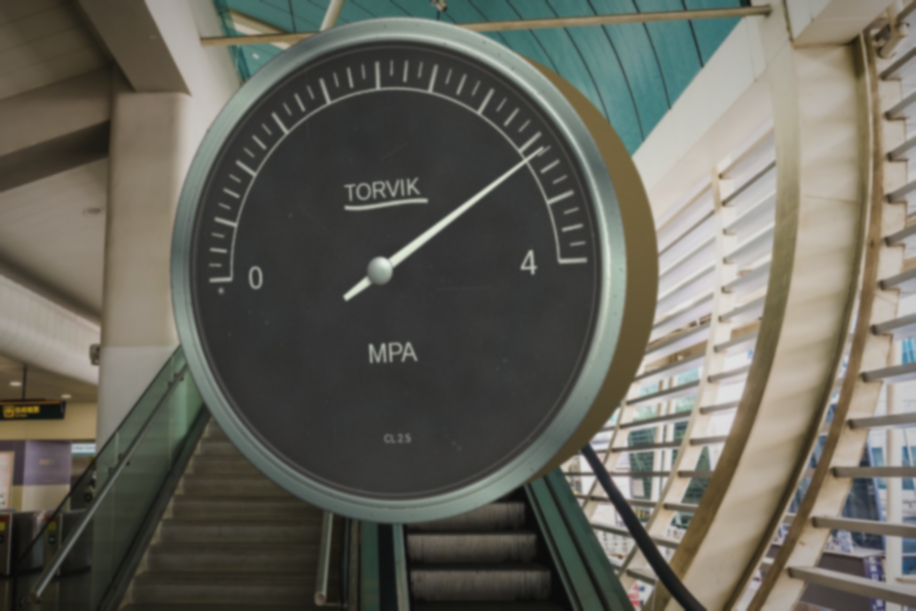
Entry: 3.3 MPa
